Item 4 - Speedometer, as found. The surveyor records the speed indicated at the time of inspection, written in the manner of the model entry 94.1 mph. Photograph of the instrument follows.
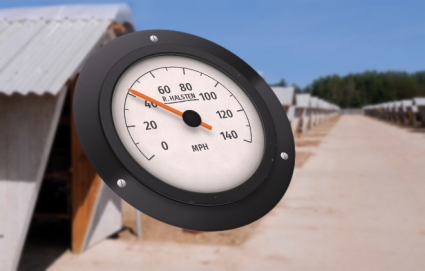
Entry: 40 mph
